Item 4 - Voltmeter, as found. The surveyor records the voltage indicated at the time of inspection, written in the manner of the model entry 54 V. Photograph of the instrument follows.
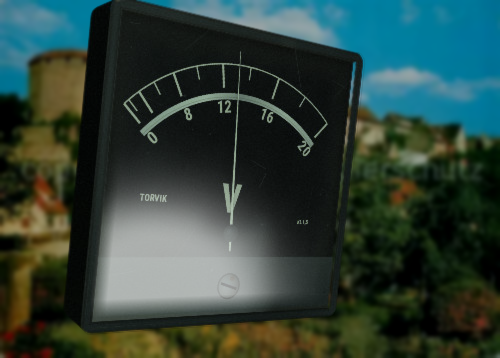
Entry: 13 V
